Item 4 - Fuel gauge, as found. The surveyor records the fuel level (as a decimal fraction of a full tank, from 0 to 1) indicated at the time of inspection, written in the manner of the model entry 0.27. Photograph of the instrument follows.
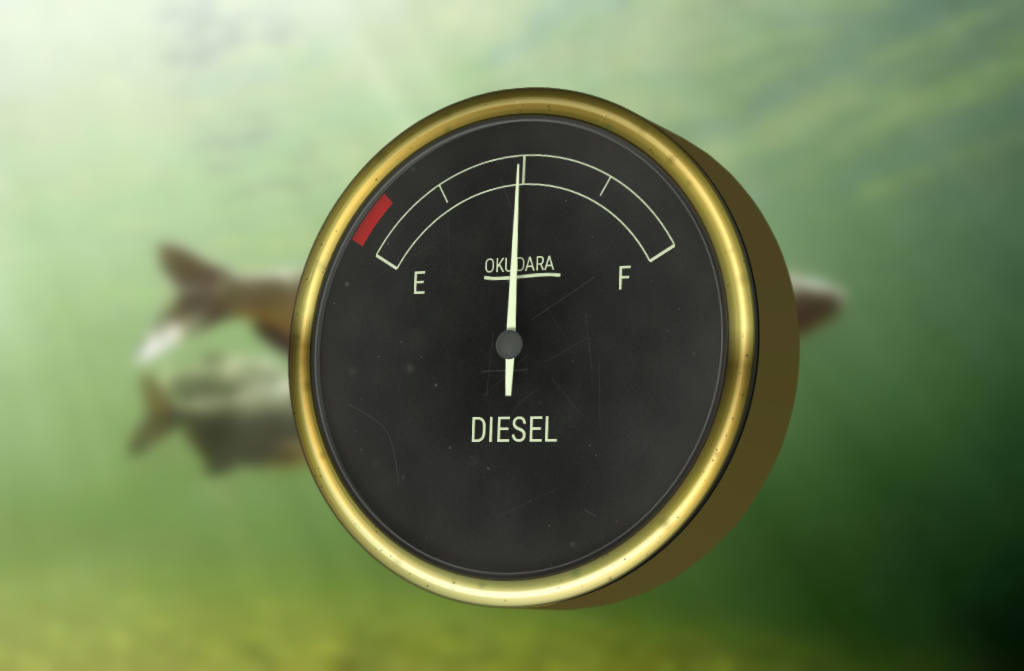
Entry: 0.5
